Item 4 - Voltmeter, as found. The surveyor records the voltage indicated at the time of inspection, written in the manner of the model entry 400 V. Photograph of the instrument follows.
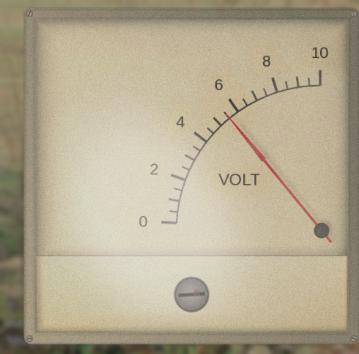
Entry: 5.5 V
